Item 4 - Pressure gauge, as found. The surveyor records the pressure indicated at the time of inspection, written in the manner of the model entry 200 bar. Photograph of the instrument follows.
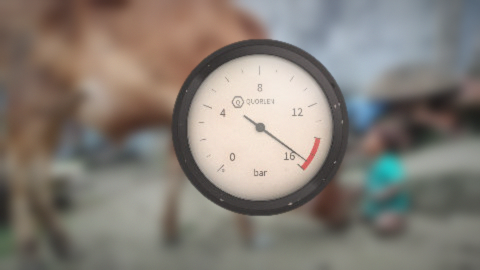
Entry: 15.5 bar
